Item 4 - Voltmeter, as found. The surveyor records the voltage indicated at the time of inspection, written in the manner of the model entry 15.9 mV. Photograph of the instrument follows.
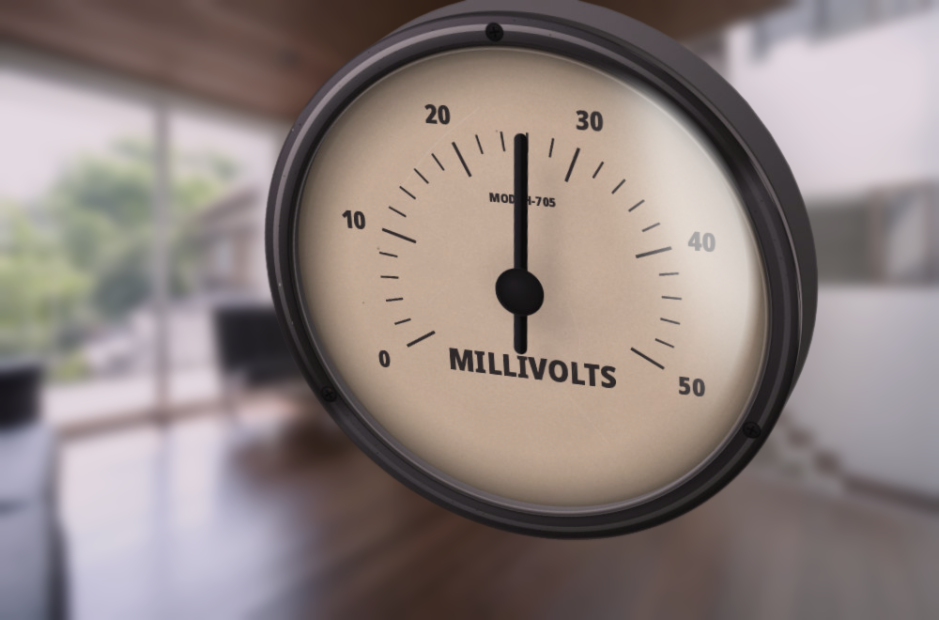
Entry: 26 mV
